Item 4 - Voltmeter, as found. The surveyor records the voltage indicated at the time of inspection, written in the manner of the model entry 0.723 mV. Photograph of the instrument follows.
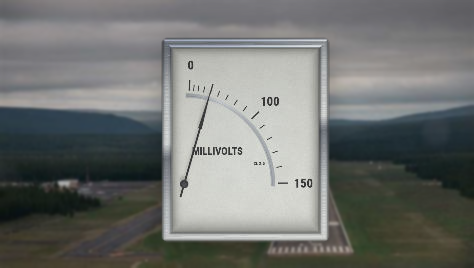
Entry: 50 mV
